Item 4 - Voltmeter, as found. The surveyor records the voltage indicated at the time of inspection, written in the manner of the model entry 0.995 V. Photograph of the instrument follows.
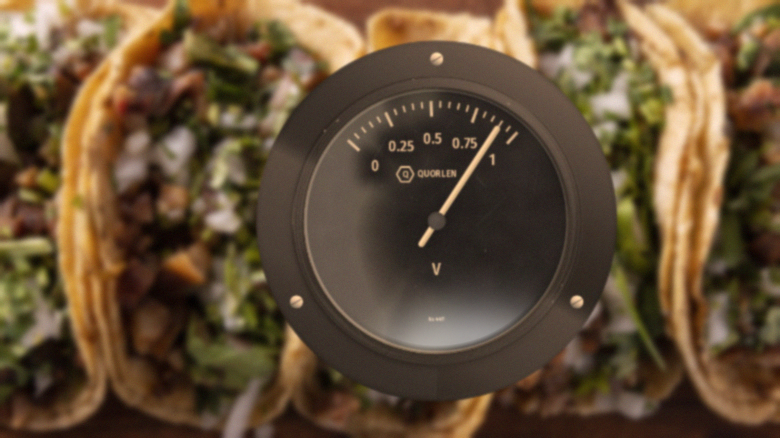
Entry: 0.9 V
